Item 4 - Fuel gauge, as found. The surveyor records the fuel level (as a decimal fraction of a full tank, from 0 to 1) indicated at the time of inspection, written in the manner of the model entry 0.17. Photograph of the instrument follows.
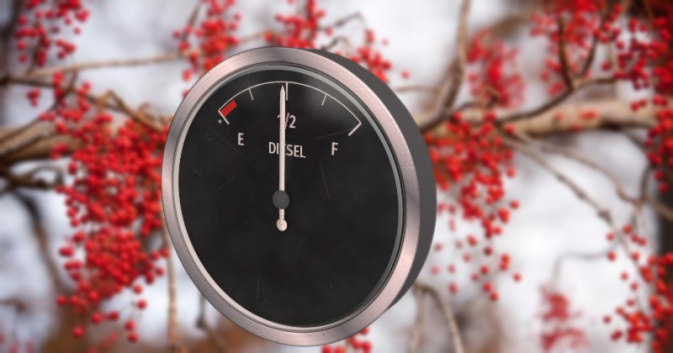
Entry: 0.5
